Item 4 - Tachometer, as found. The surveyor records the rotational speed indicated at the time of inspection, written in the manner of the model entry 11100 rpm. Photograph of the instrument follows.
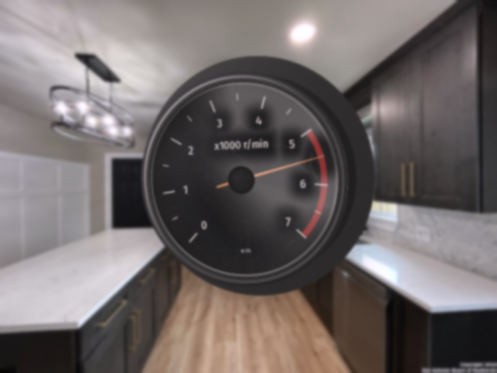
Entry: 5500 rpm
